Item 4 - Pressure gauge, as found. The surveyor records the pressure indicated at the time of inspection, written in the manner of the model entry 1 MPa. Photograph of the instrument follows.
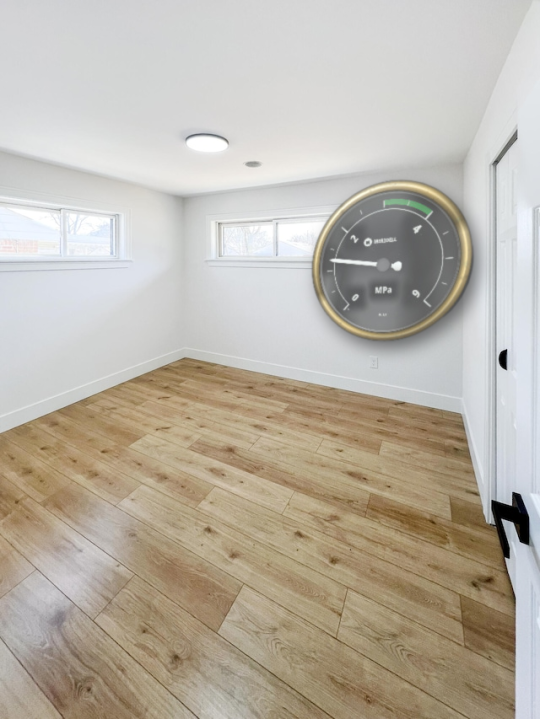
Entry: 1.25 MPa
